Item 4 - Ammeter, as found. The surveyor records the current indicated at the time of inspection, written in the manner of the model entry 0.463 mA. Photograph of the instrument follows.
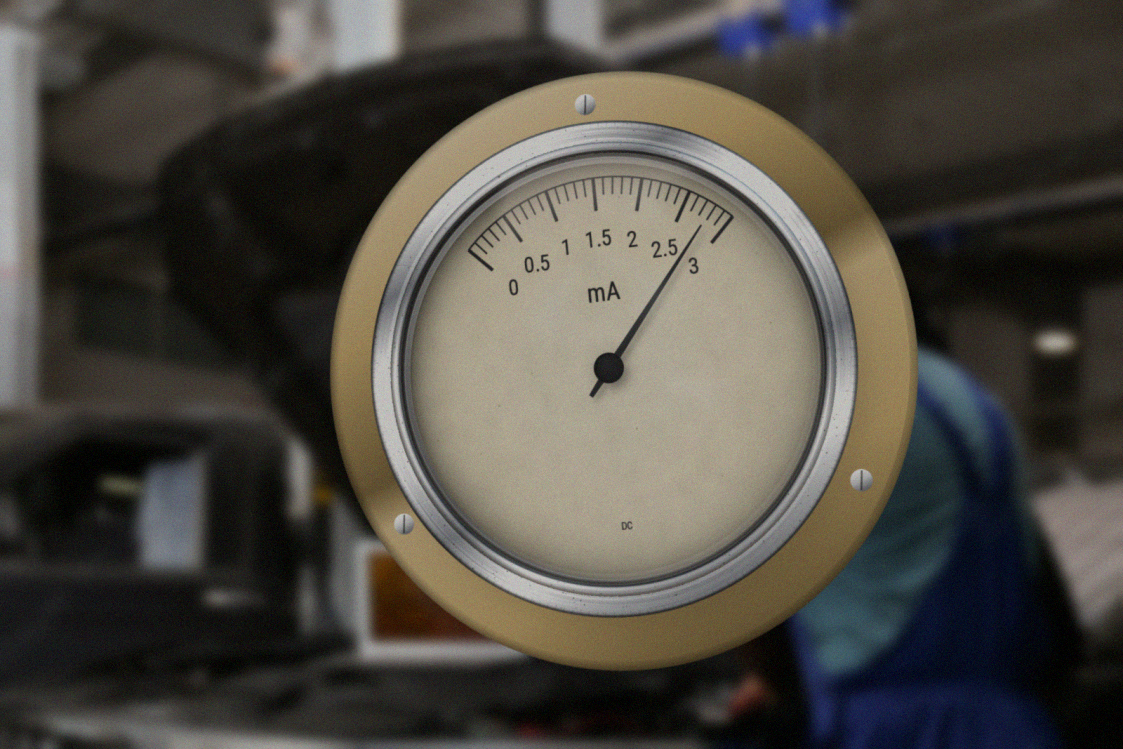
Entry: 2.8 mA
